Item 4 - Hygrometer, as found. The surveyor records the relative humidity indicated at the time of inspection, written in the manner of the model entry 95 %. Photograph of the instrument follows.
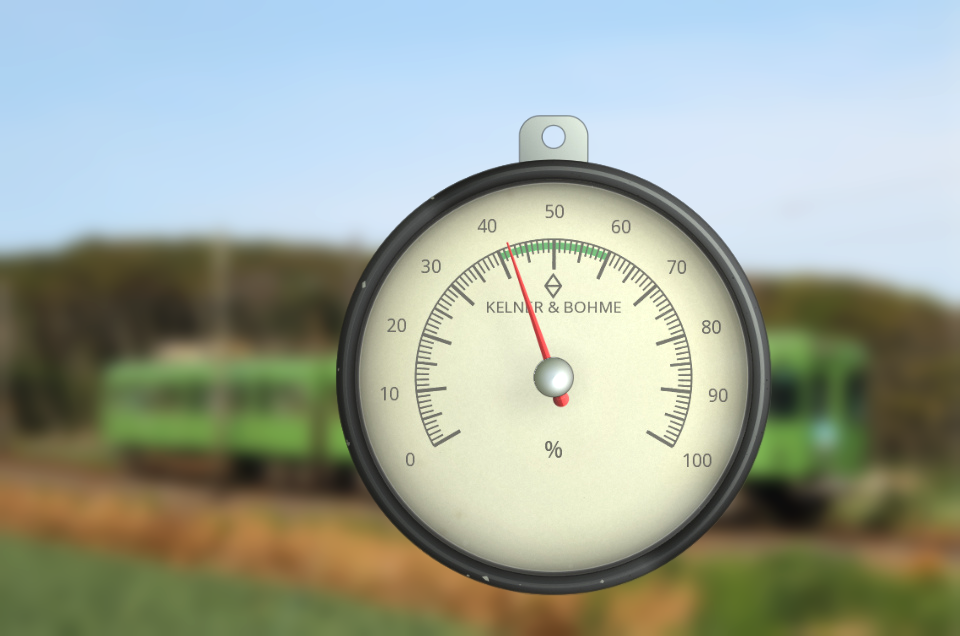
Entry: 42 %
